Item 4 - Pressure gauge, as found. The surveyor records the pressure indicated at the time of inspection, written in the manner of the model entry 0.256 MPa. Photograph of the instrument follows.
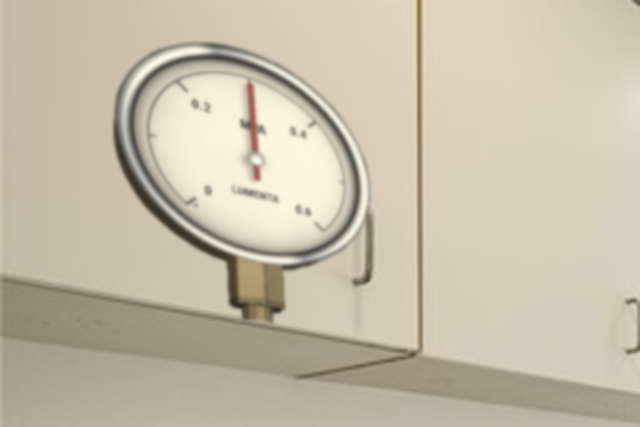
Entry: 0.3 MPa
